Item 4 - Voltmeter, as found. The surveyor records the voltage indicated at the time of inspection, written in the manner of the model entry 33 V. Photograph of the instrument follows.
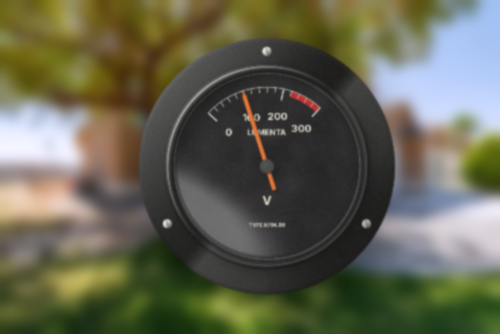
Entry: 100 V
